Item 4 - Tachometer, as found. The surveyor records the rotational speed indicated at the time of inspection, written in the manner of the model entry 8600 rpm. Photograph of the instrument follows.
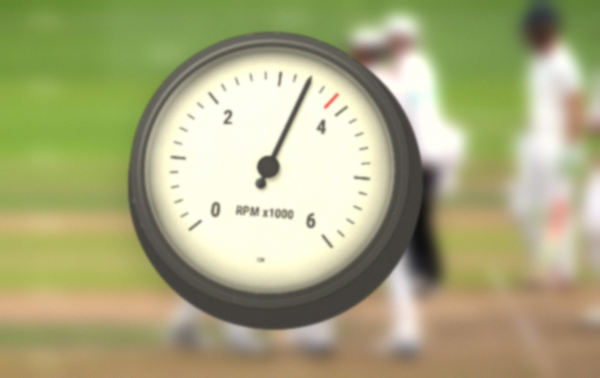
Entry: 3400 rpm
